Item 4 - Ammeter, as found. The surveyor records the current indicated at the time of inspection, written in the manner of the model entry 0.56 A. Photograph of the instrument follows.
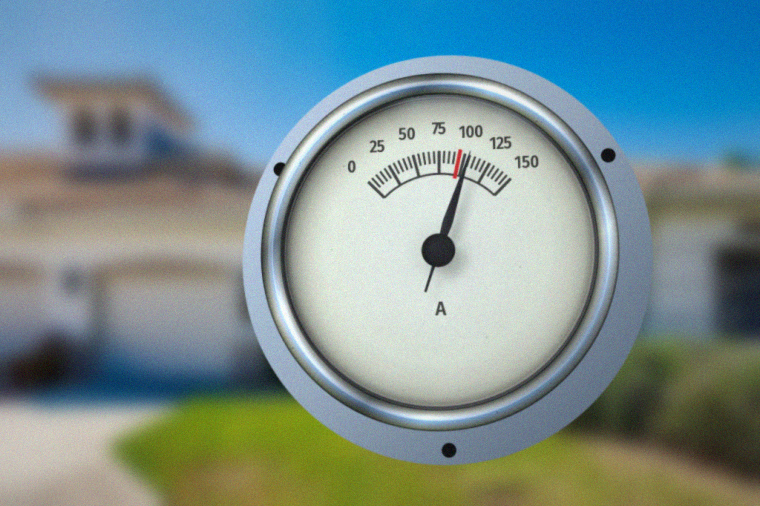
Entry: 105 A
